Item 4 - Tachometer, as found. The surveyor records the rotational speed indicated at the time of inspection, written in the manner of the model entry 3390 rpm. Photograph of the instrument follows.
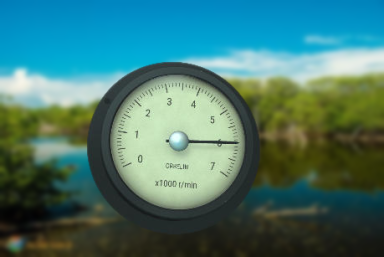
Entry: 6000 rpm
